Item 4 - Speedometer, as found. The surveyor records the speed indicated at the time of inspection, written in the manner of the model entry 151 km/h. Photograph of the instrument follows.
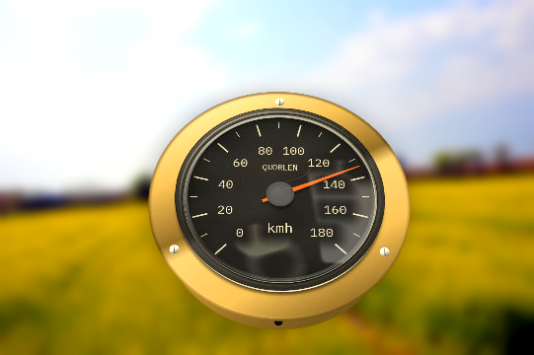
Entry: 135 km/h
